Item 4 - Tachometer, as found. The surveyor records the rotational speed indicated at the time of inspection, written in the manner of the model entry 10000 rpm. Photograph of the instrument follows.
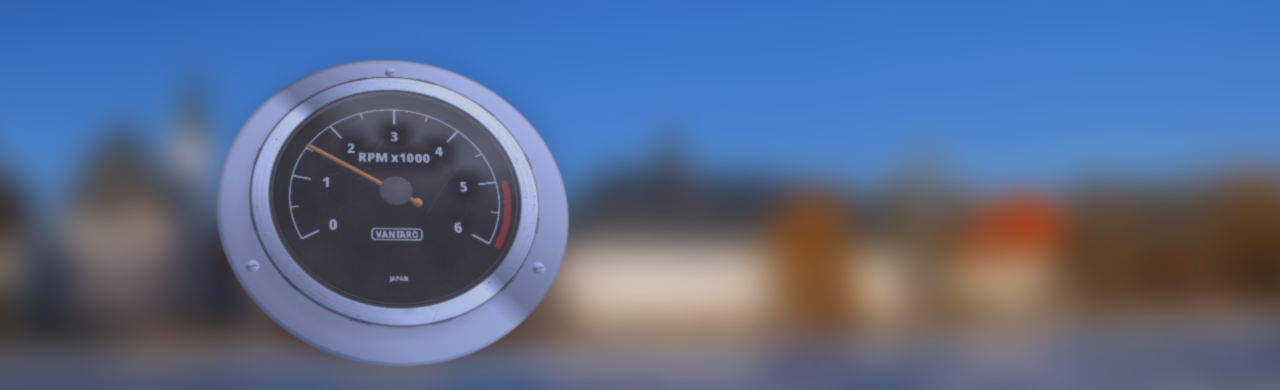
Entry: 1500 rpm
